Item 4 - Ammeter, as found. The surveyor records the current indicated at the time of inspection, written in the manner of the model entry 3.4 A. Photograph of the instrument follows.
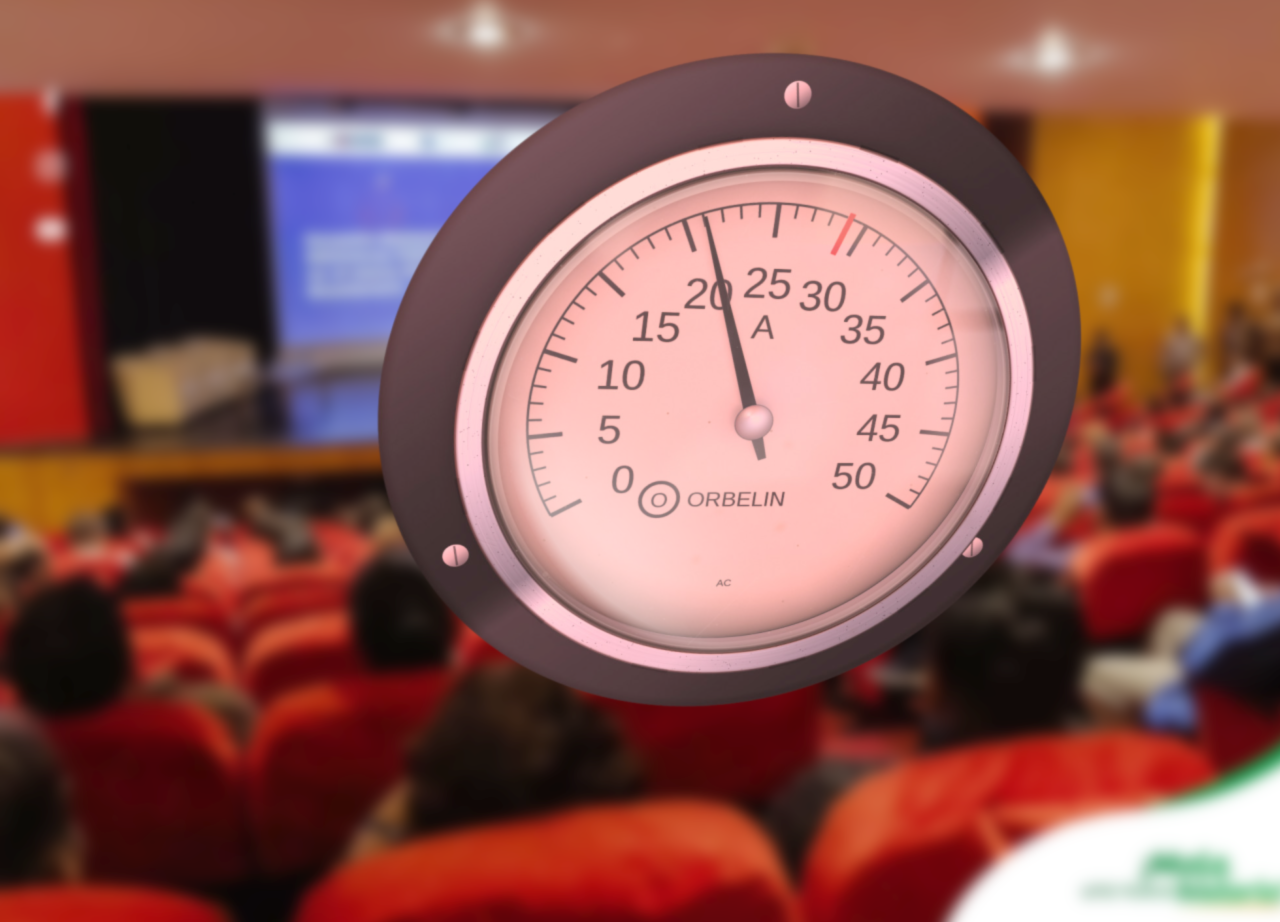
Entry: 21 A
